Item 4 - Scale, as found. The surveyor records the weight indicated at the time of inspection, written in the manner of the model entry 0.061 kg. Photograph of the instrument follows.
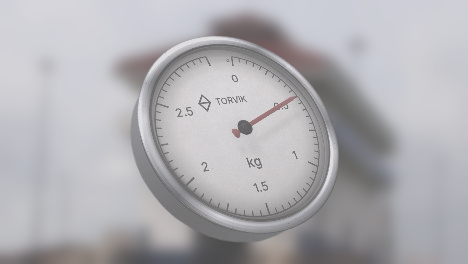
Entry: 0.5 kg
